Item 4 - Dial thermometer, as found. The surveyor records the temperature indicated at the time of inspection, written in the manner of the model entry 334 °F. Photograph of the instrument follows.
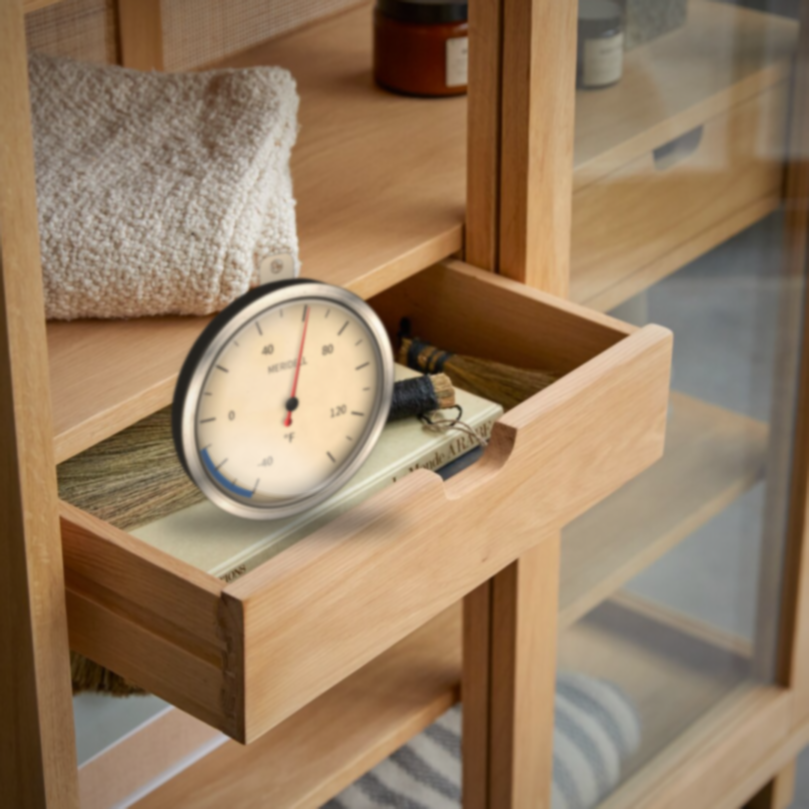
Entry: 60 °F
